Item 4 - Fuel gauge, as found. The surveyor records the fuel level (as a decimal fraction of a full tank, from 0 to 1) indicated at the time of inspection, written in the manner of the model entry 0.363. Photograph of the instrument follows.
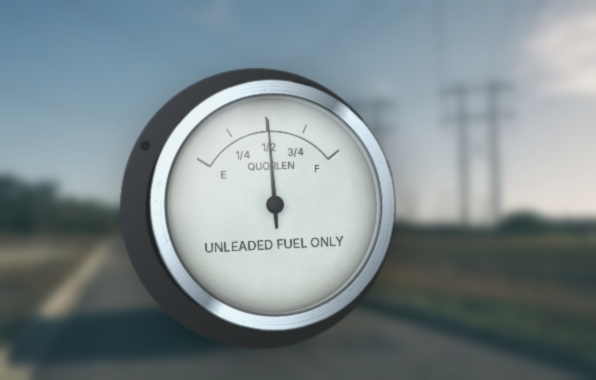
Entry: 0.5
